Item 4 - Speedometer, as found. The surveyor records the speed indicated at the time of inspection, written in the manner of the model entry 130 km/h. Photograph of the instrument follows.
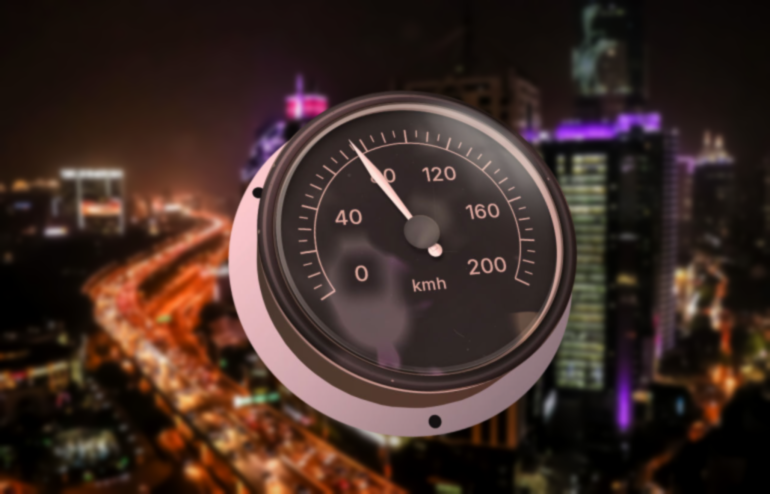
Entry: 75 km/h
